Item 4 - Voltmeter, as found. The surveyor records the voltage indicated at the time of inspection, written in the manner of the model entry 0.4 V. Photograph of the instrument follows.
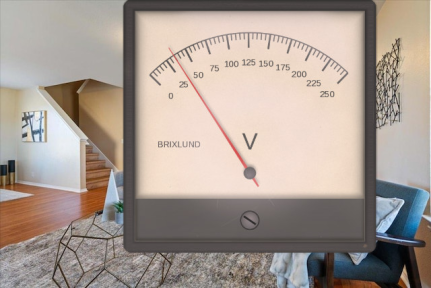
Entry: 35 V
